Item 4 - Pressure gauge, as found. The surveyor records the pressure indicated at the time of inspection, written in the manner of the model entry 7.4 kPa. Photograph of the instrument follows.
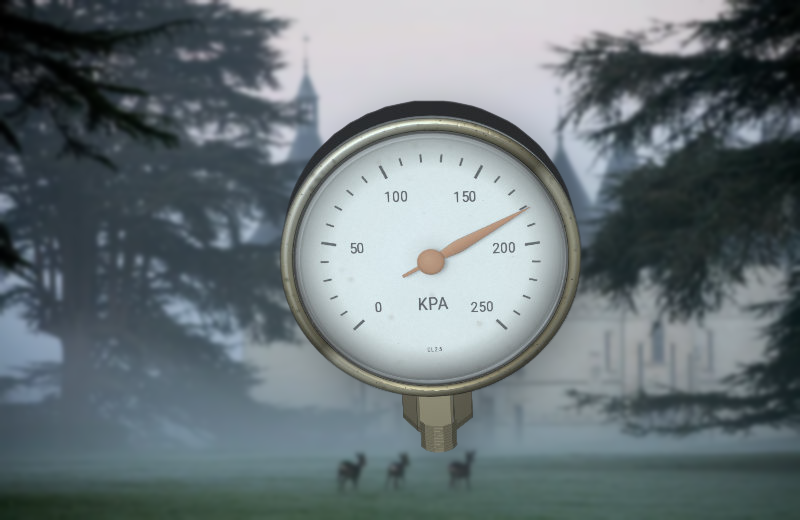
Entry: 180 kPa
